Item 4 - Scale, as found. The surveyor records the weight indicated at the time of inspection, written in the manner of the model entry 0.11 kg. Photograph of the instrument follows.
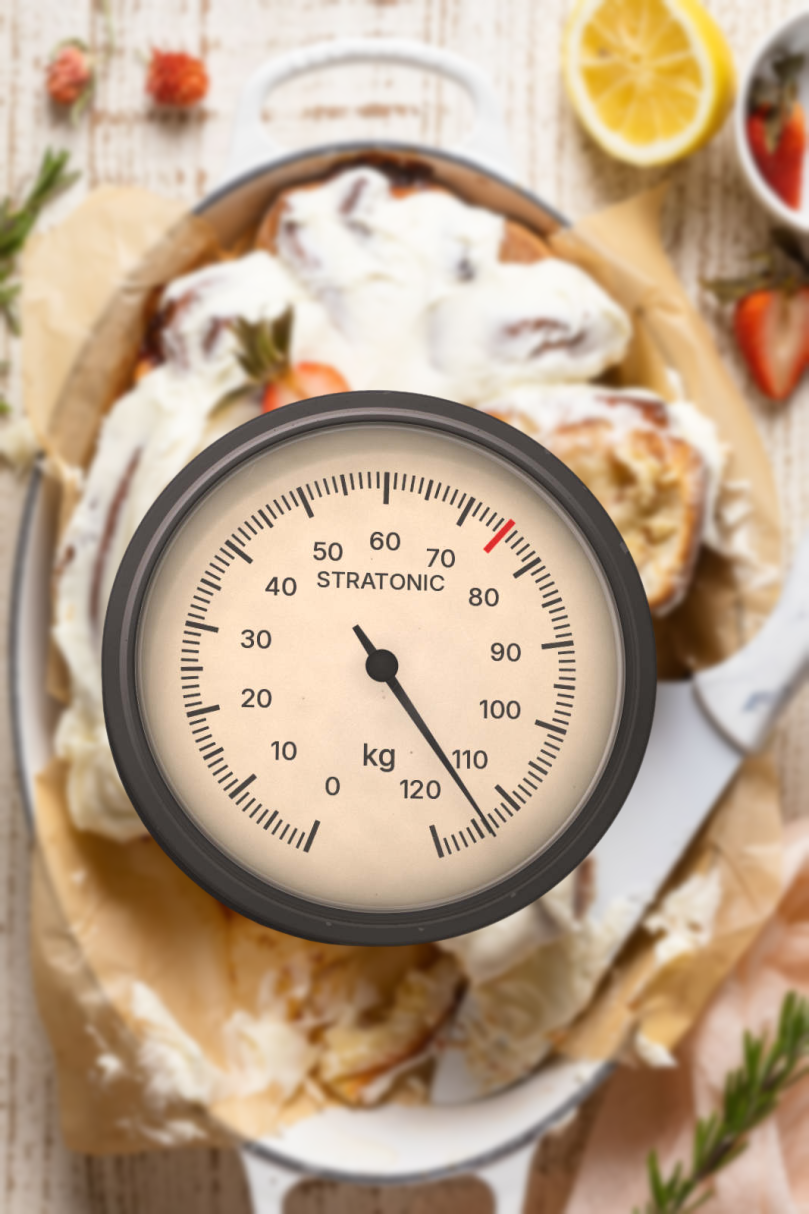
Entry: 114 kg
